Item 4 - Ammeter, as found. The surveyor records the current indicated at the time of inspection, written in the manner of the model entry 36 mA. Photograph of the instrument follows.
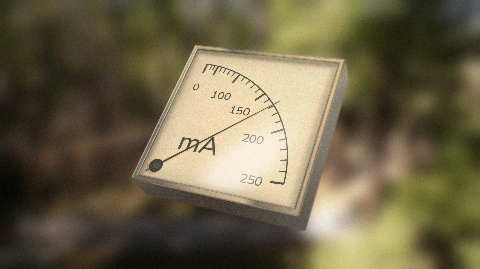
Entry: 170 mA
